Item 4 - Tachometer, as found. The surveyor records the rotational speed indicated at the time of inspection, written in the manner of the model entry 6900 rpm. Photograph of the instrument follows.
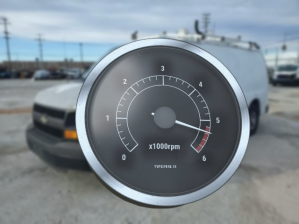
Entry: 5400 rpm
